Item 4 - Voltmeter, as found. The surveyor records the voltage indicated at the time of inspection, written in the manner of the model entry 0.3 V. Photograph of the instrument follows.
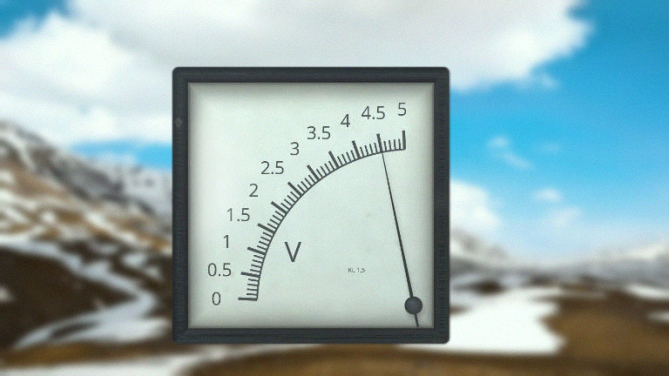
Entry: 4.5 V
